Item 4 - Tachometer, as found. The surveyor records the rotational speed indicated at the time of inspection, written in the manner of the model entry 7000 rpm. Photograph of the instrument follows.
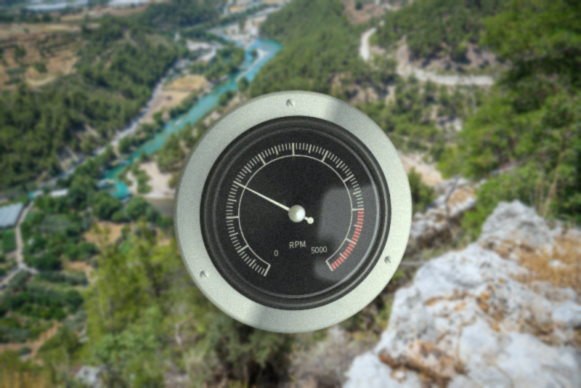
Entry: 1500 rpm
